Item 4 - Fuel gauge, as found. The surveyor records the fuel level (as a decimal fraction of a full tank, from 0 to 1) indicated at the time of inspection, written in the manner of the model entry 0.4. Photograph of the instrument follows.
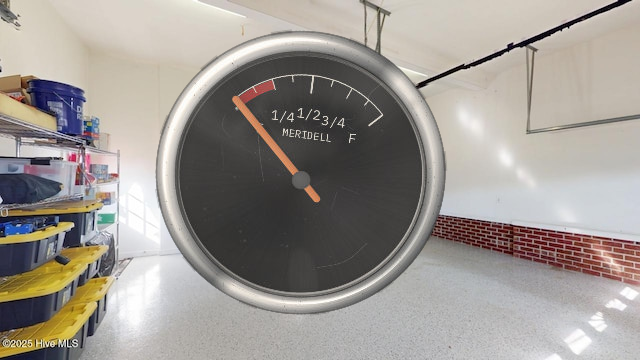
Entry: 0
